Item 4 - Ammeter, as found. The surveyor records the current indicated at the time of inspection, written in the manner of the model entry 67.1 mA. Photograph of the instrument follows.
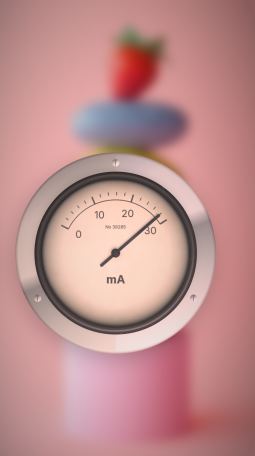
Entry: 28 mA
